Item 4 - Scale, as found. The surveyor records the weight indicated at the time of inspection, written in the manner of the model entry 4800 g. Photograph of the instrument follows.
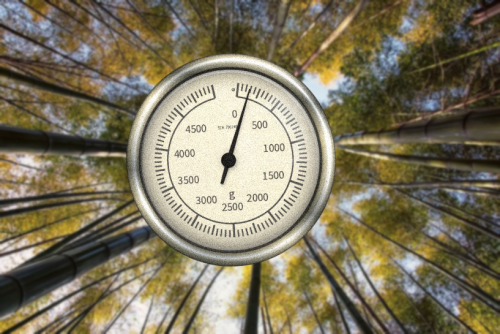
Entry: 150 g
